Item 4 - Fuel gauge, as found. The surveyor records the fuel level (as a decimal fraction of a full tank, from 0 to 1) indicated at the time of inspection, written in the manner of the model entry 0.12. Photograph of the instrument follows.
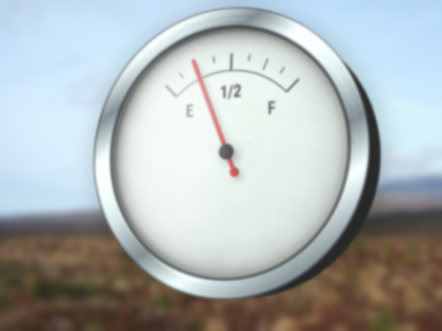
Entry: 0.25
